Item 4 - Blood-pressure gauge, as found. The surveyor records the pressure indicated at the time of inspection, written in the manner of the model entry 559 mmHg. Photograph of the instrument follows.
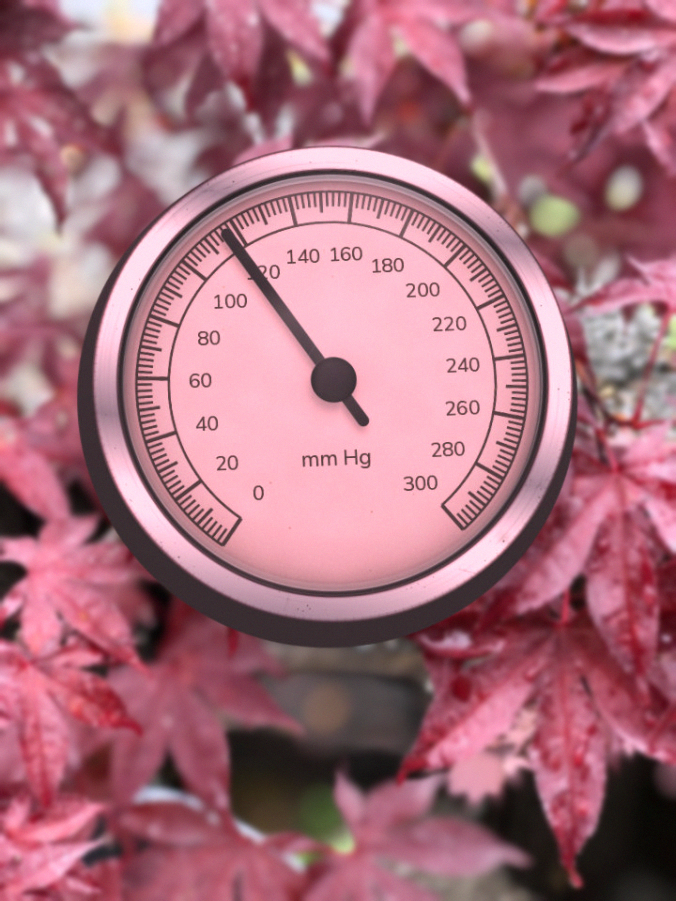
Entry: 116 mmHg
